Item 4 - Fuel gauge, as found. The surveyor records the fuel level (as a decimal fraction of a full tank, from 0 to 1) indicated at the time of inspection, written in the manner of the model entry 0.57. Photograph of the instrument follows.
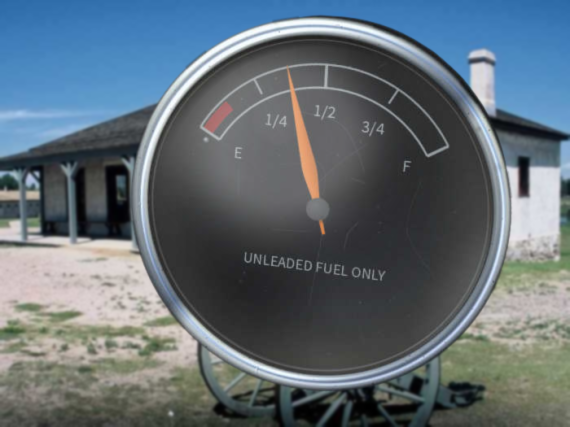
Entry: 0.375
